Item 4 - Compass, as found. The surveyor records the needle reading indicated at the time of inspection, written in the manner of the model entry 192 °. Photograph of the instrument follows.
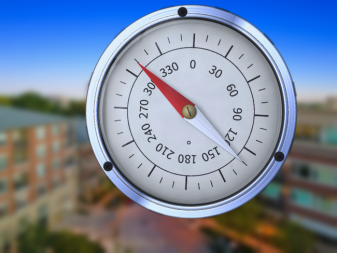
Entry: 310 °
